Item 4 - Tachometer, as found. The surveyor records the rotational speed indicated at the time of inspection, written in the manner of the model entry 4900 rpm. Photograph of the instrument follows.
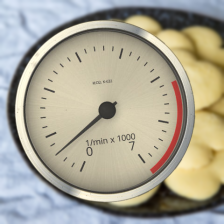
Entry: 600 rpm
